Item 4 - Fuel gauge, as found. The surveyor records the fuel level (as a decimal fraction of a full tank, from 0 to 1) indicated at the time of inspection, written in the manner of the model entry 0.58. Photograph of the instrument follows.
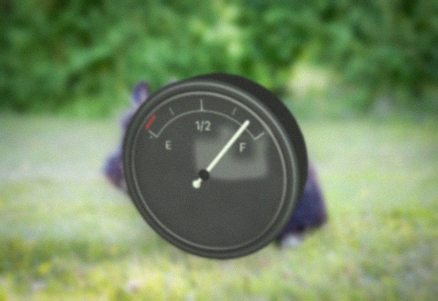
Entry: 0.875
